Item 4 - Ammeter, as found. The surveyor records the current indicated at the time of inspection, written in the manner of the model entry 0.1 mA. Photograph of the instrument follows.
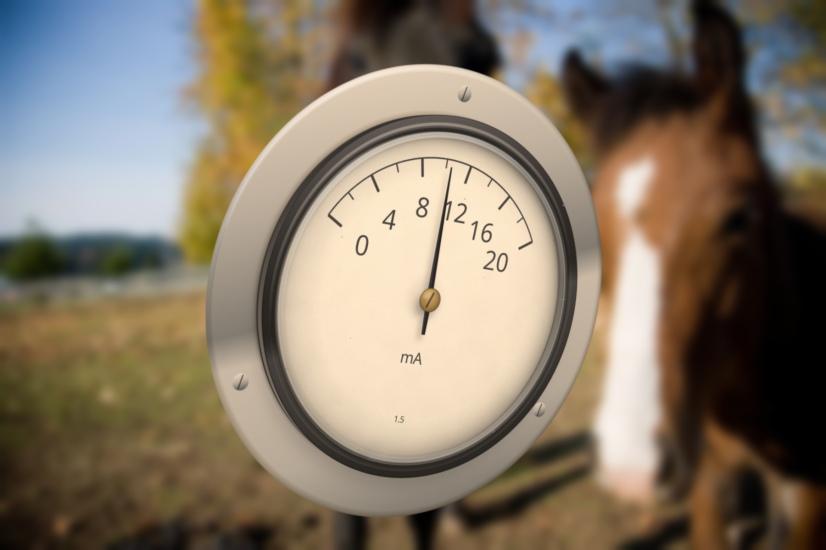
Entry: 10 mA
